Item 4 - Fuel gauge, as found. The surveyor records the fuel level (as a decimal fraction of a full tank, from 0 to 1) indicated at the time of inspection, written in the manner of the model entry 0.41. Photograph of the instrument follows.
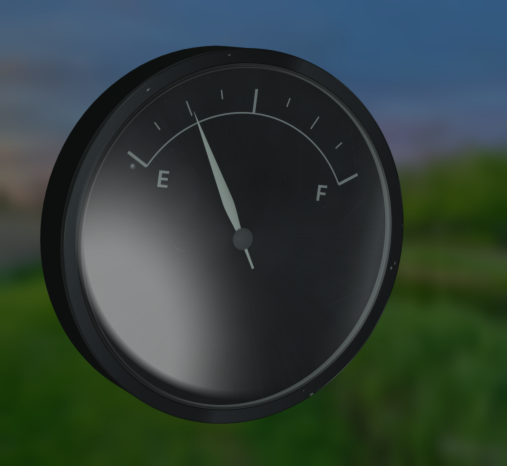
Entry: 0.25
